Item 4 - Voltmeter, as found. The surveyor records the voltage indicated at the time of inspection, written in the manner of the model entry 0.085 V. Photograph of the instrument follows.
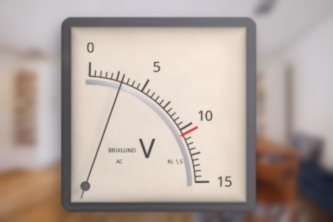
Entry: 3 V
